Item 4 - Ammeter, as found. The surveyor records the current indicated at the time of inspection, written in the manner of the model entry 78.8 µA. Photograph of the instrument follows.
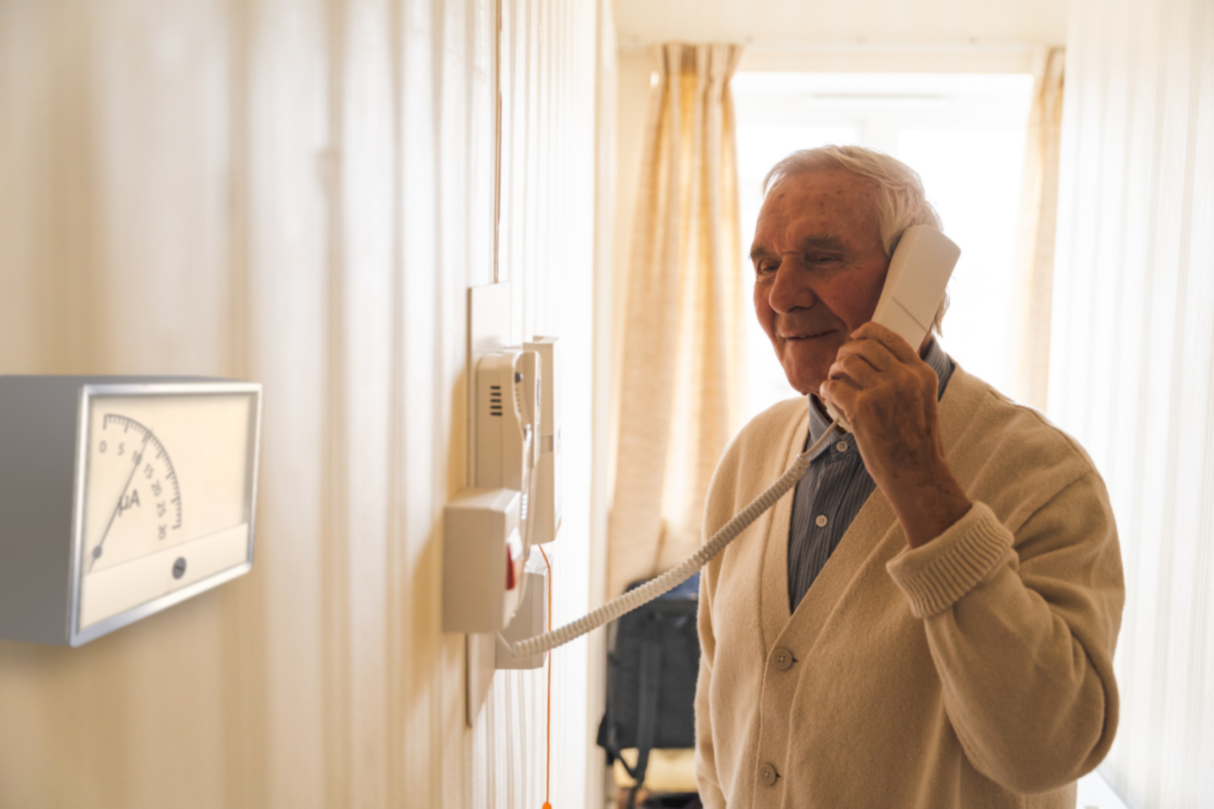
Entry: 10 µA
